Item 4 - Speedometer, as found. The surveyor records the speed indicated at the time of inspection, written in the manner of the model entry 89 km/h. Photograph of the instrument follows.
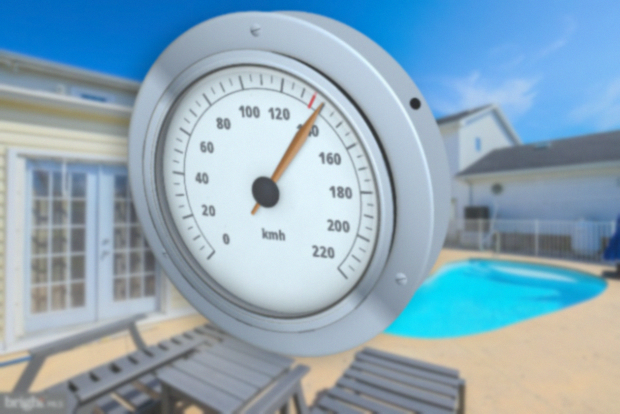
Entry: 140 km/h
